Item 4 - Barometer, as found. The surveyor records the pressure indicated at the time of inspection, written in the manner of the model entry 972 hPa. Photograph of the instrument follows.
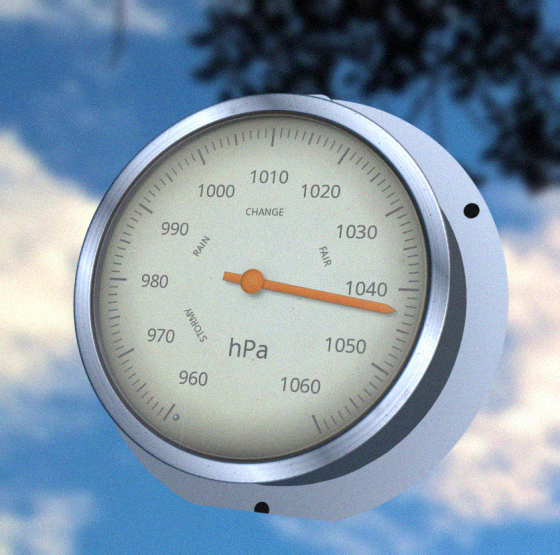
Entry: 1043 hPa
